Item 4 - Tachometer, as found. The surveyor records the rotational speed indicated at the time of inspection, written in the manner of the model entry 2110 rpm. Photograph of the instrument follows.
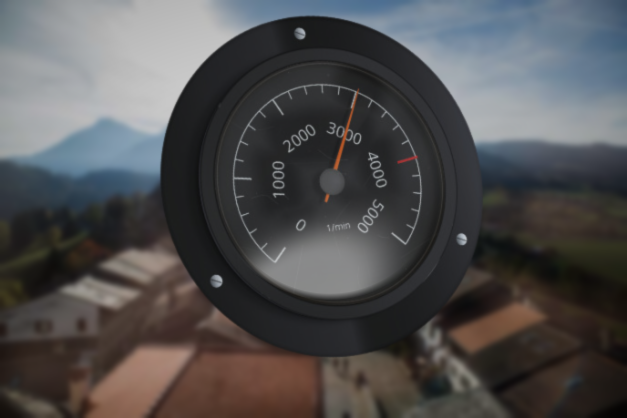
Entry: 3000 rpm
